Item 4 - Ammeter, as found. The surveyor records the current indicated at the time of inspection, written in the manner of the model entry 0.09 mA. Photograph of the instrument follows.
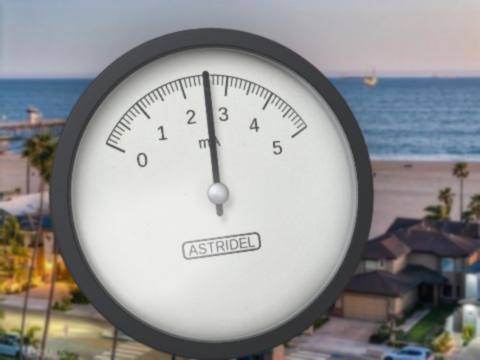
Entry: 2.5 mA
